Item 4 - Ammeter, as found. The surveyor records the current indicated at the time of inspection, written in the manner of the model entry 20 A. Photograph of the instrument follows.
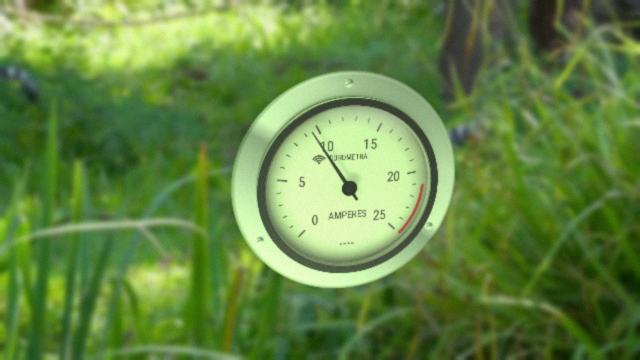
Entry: 9.5 A
